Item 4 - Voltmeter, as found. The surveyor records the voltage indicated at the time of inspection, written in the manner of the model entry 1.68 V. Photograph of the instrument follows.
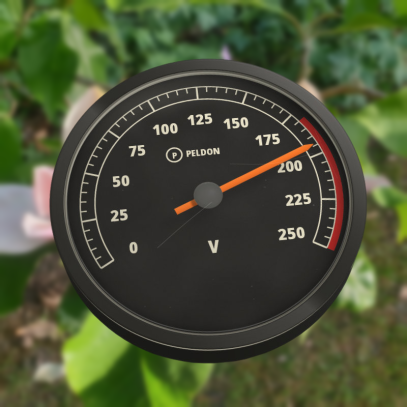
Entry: 195 V
